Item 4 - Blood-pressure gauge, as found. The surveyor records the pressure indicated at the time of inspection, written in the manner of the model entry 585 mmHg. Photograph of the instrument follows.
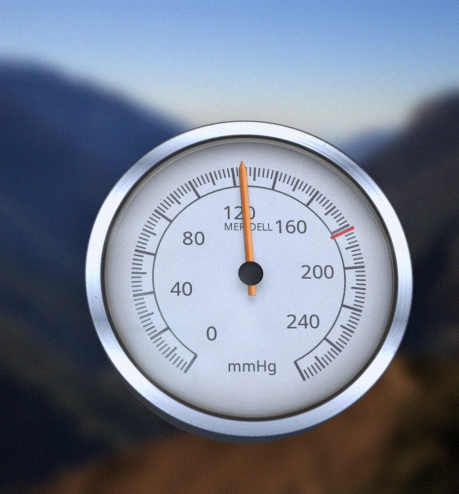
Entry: 124 mmHg
